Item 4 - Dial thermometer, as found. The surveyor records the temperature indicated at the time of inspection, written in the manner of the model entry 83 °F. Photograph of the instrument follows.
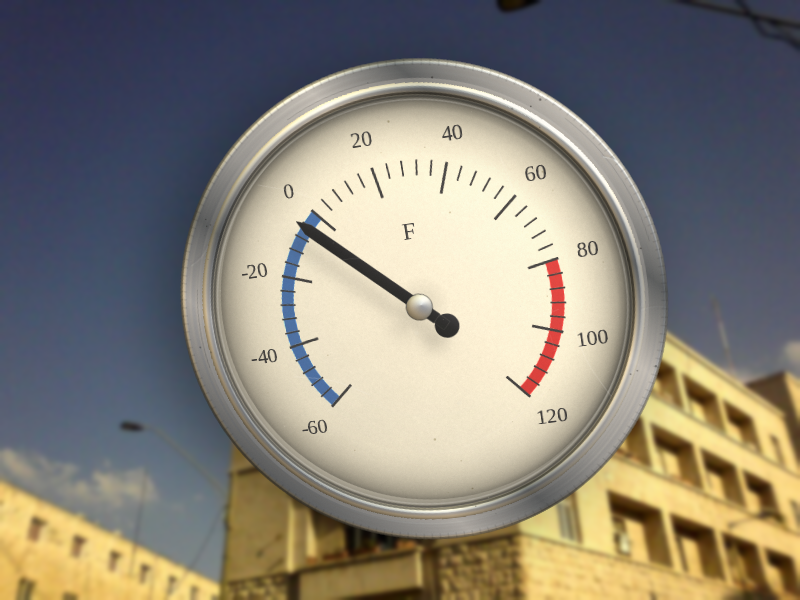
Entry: -4 °F
